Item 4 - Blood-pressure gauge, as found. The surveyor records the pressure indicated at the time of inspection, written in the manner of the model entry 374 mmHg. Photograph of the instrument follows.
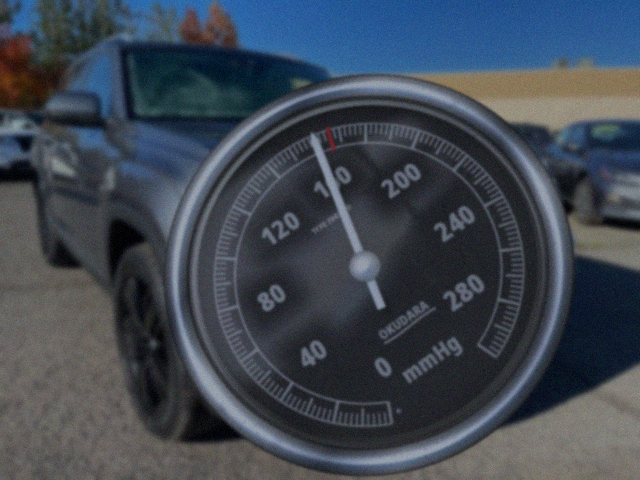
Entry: 160 mmHg
